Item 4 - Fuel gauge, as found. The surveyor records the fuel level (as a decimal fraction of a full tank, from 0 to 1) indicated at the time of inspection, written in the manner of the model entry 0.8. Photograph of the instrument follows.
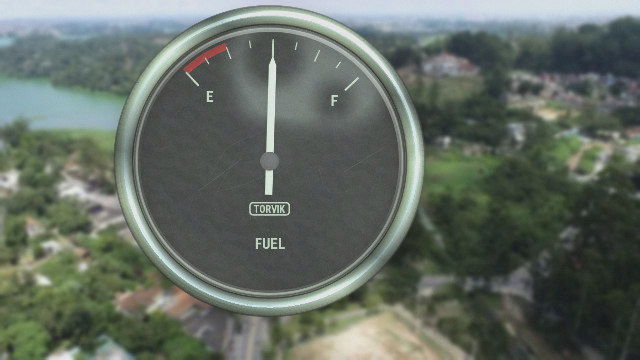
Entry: 0.5
